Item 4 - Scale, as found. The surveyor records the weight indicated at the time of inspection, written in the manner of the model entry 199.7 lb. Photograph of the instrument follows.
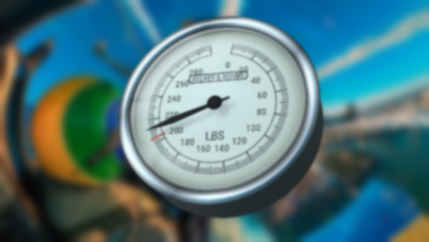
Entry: 210 lb
